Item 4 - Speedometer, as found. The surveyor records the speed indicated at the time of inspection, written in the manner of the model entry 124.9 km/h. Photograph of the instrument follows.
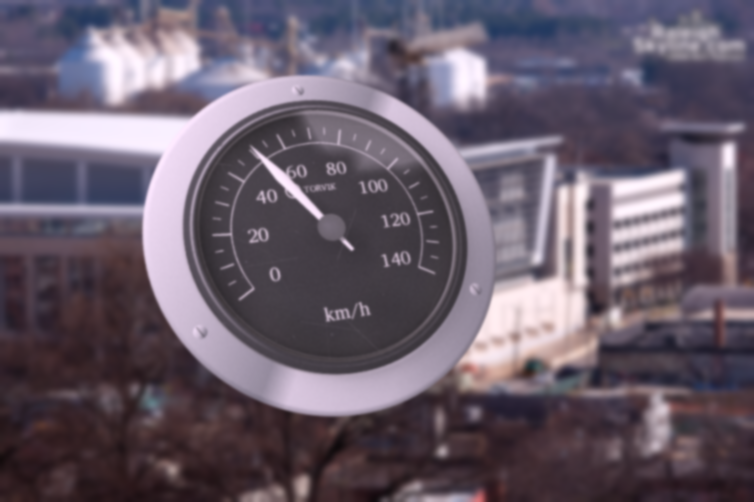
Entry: 50 km/h
